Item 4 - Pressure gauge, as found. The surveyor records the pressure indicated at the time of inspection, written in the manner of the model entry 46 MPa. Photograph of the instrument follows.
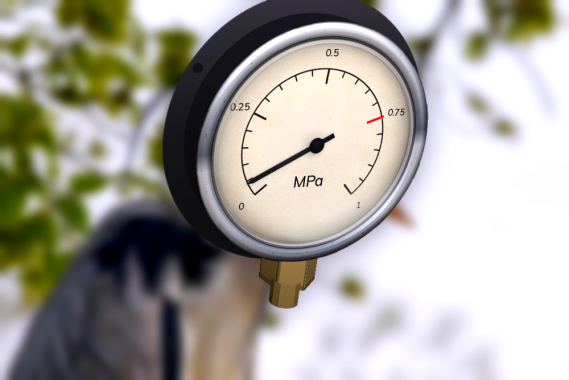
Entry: 0.05 MPa
